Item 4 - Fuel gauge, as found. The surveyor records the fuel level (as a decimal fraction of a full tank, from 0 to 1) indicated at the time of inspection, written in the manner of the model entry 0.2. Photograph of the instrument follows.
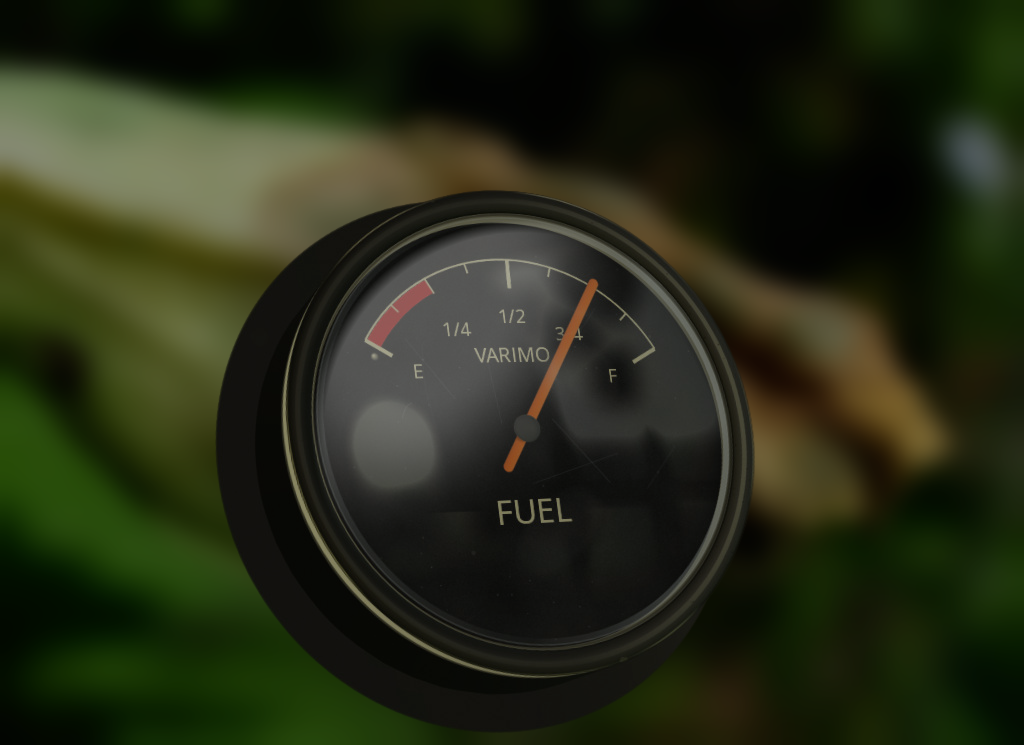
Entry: 0.75
